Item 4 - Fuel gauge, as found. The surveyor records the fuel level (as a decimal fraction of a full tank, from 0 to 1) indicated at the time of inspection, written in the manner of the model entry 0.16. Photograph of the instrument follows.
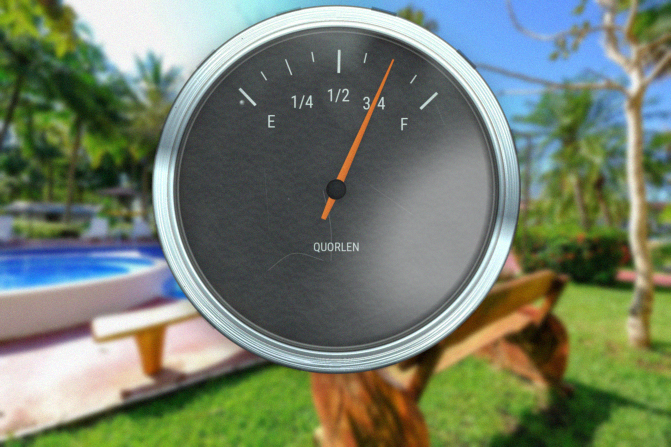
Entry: 0.75
